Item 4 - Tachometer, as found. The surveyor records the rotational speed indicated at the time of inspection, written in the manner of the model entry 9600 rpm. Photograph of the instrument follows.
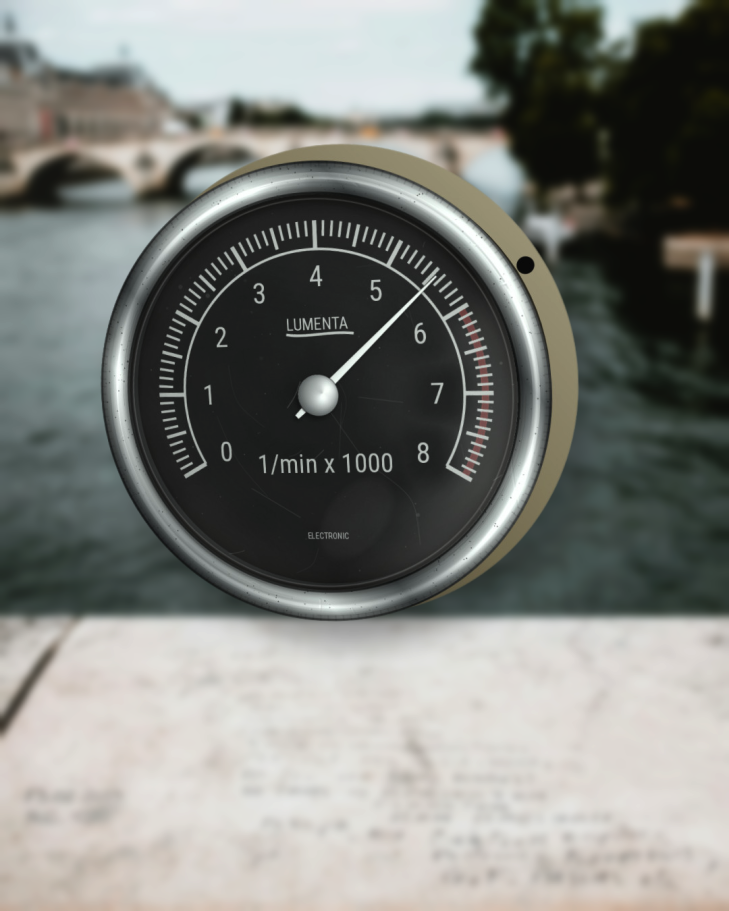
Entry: 5550 rpm
